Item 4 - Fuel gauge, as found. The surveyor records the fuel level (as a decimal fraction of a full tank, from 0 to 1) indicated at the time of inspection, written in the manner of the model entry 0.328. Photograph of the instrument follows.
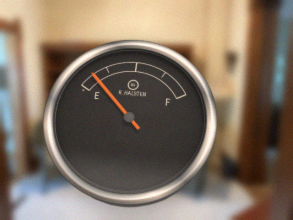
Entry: 0.125
